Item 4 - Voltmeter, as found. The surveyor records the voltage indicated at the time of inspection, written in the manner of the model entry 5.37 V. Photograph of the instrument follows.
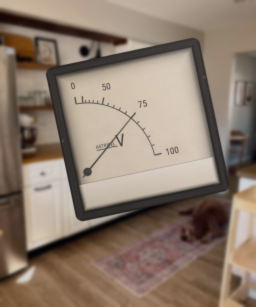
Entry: 75 V
